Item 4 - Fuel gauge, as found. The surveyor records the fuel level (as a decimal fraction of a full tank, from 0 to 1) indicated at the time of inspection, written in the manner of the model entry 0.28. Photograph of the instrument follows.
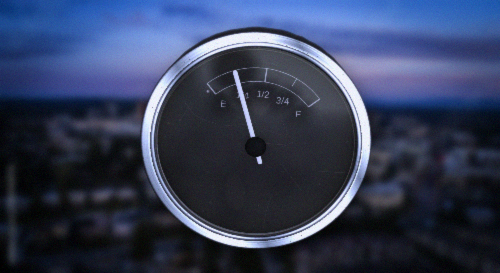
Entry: 0.25
